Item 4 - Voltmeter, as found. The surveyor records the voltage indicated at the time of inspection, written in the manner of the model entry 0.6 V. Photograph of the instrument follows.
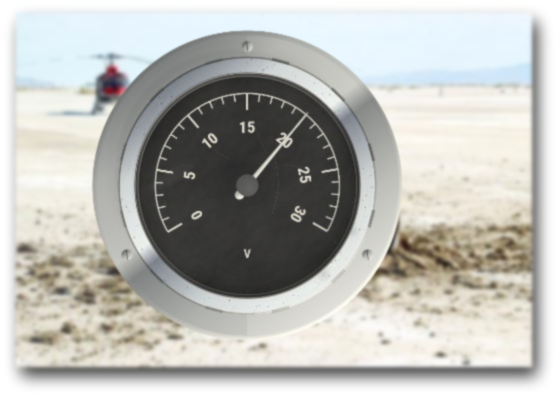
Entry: 20 V
